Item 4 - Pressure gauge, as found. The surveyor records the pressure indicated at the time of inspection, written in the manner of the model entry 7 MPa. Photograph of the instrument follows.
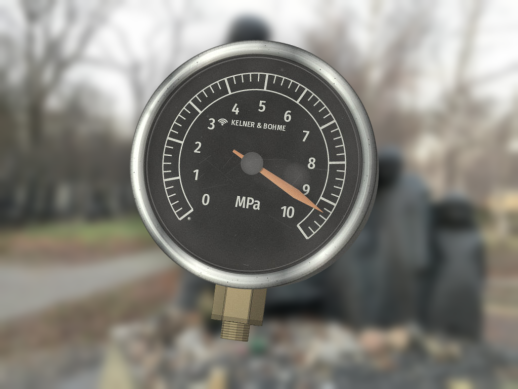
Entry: 9.3 MPa
